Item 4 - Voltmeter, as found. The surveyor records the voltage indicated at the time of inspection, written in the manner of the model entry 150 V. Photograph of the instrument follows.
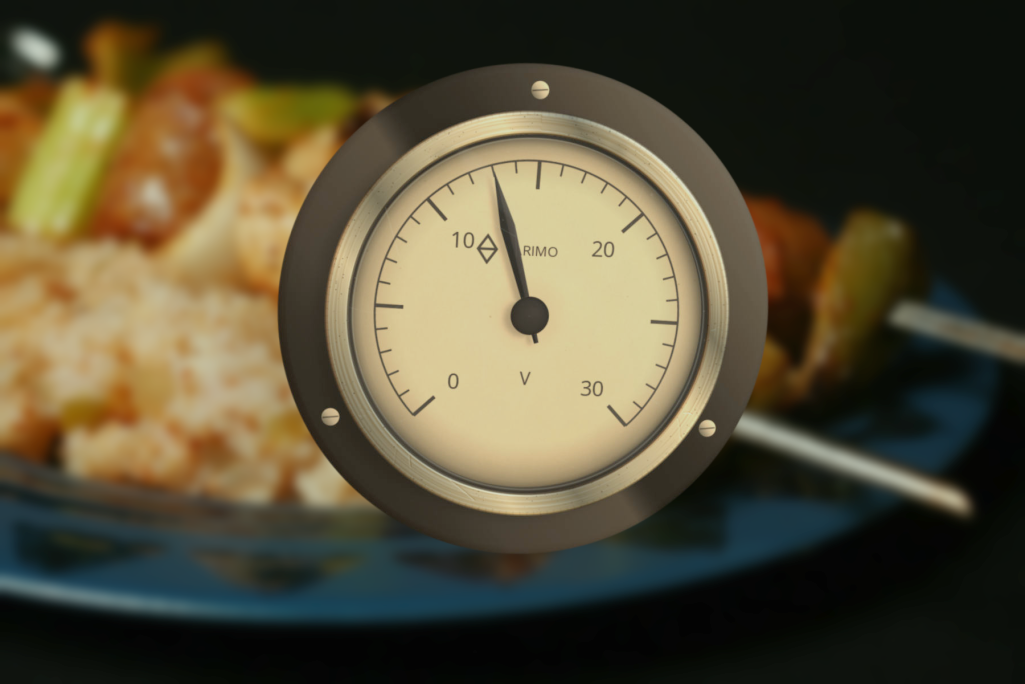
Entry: 13 V
